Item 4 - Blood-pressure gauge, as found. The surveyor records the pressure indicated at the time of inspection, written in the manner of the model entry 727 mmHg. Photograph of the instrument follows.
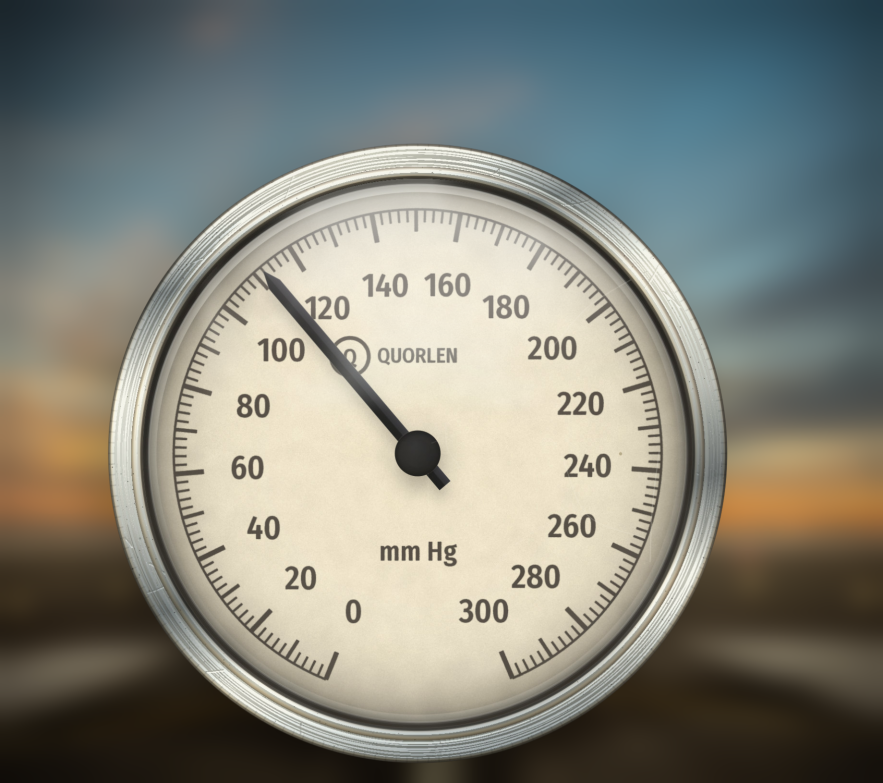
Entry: 112 mmHg
